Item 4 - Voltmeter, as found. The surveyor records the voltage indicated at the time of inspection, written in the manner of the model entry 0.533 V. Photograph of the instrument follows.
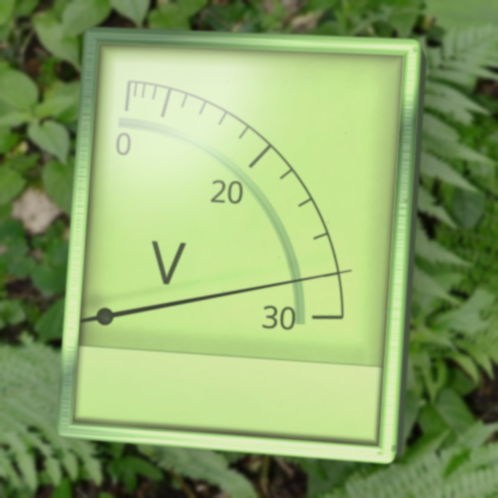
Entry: 28 V
